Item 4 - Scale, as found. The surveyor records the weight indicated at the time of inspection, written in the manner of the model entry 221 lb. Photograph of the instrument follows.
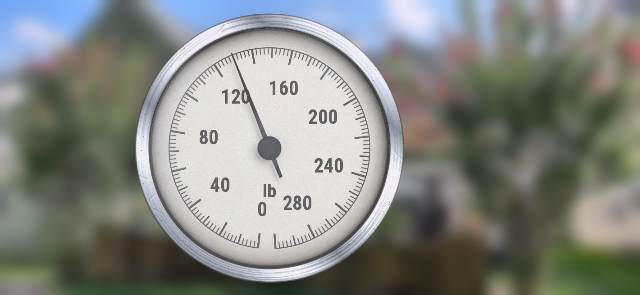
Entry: 130 lb
